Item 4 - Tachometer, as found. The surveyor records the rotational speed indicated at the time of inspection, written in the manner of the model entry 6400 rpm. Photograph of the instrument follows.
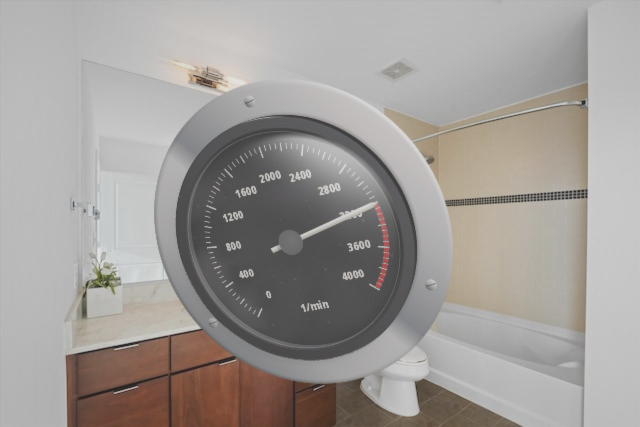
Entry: 3200 rpm
